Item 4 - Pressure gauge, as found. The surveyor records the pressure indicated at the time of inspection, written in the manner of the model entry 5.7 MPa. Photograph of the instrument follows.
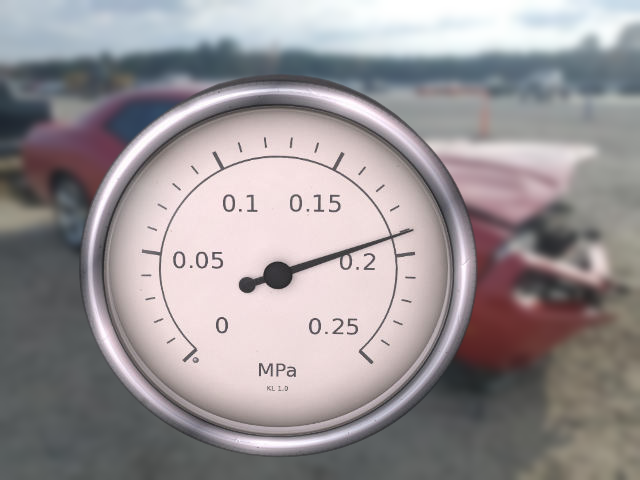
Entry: 0.19 MPa
